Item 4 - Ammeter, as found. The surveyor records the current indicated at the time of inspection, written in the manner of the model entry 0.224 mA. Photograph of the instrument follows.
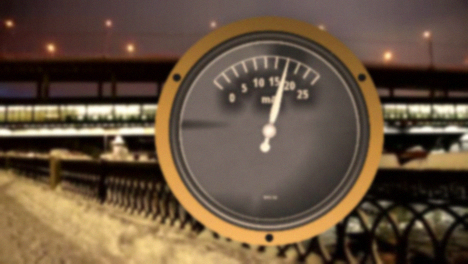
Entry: 17.5 mA
